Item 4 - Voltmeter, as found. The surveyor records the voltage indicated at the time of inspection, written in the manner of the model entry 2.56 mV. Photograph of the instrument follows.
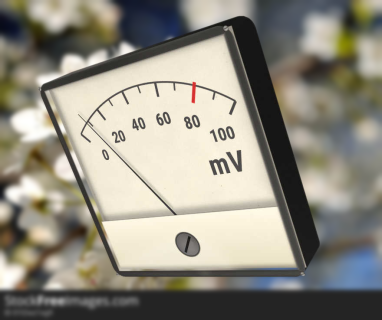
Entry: 10 mV
